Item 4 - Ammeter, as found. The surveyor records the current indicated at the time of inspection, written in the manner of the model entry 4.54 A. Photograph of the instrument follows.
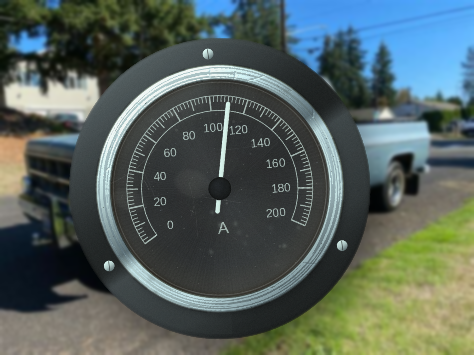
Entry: 110 A
